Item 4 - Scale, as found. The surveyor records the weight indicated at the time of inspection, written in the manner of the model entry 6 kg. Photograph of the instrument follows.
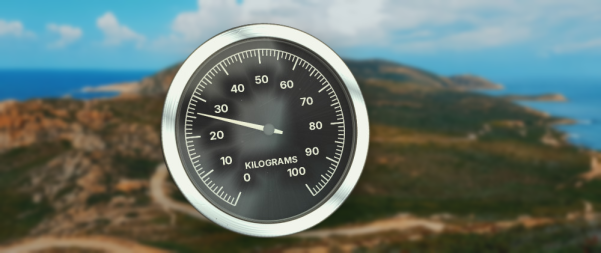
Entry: 26 kg
